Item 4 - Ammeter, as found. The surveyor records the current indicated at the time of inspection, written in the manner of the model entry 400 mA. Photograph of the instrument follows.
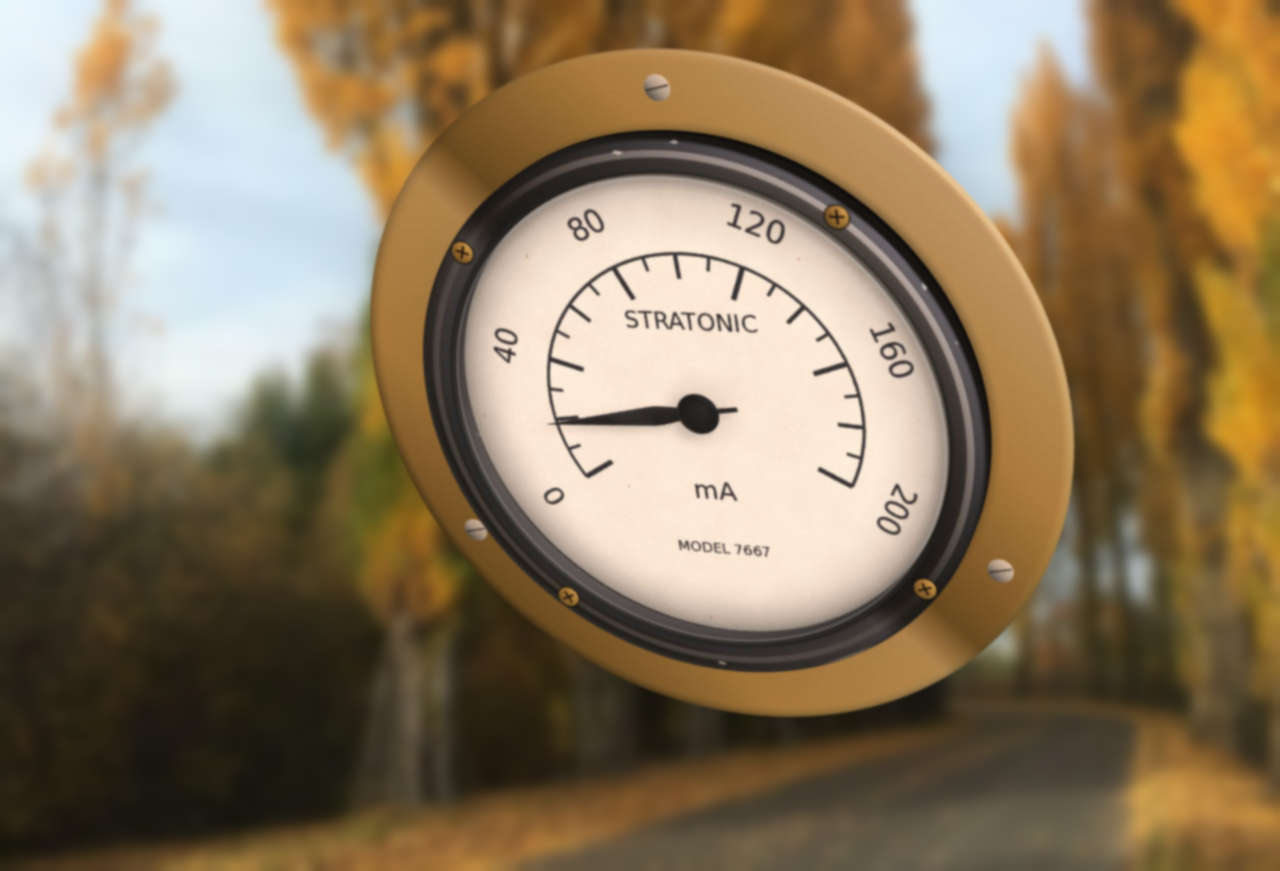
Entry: 20 mA
